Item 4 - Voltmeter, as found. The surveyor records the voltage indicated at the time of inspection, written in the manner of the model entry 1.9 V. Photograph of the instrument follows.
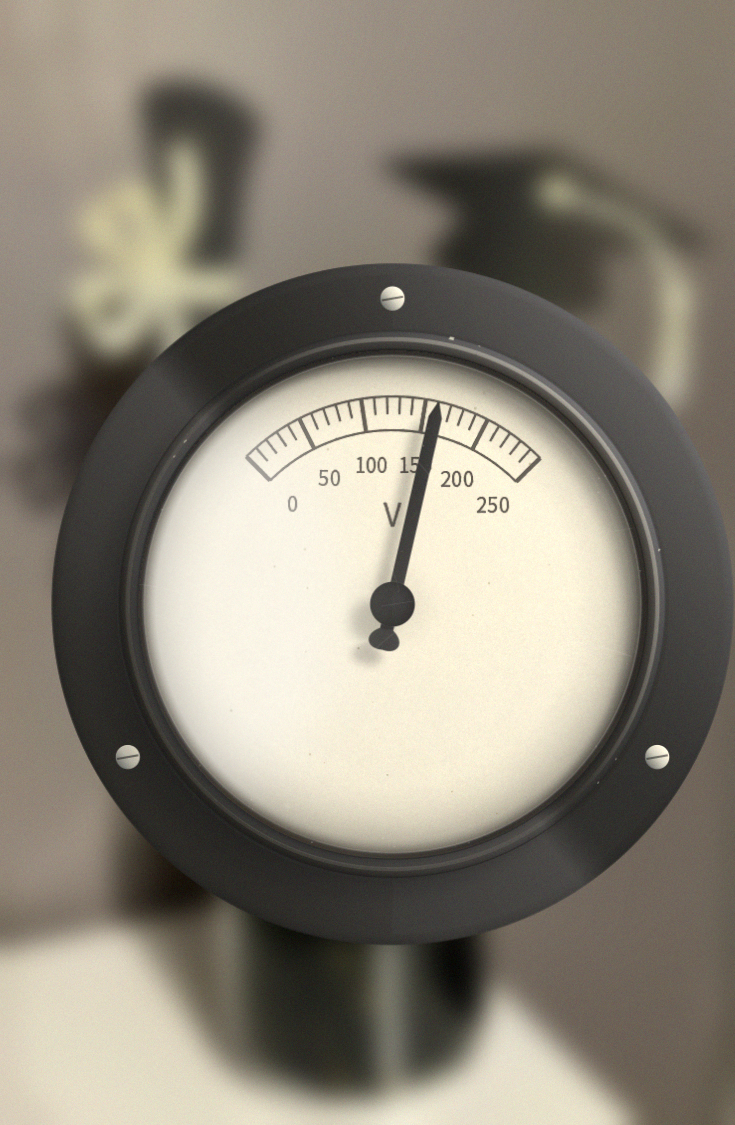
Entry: 160 V
